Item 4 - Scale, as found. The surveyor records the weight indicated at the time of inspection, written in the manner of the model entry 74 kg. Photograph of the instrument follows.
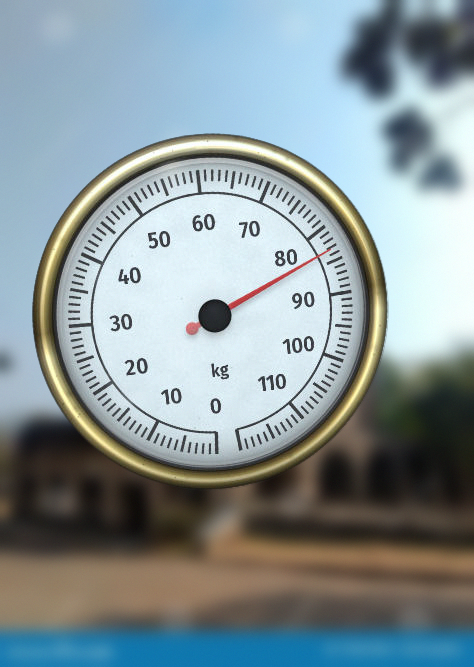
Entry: 83 kg
